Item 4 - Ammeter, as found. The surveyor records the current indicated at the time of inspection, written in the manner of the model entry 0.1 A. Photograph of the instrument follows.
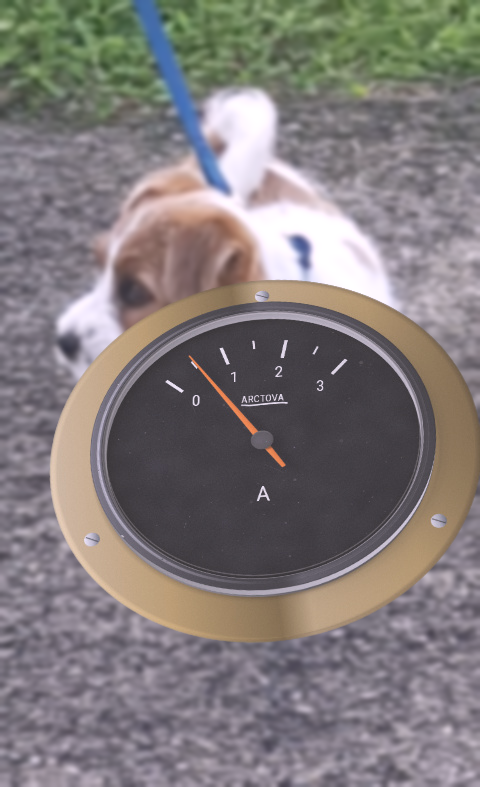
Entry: 0.5 A
